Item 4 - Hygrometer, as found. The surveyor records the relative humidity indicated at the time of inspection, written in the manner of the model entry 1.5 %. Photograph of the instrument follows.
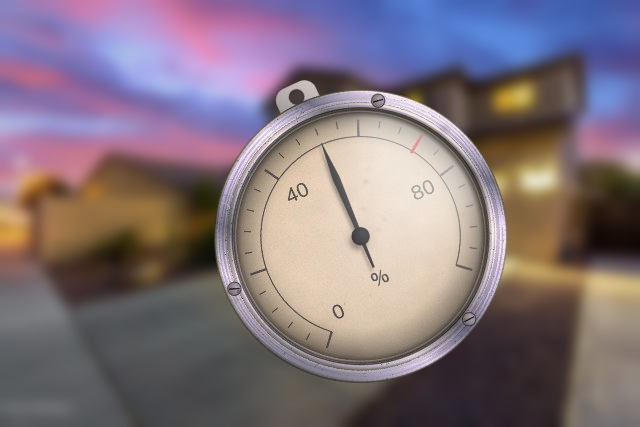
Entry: 52 %
